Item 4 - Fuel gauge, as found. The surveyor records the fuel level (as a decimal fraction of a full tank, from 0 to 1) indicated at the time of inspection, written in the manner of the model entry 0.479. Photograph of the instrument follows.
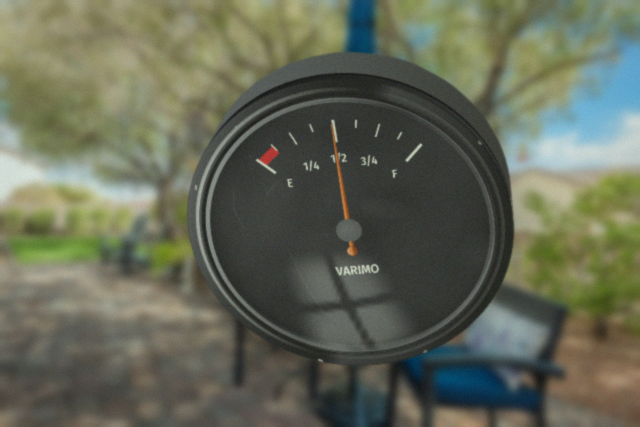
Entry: 0.5
